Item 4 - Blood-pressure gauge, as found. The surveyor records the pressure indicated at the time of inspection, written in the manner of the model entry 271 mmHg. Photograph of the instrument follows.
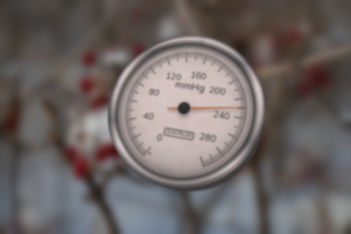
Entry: 230 mmHg
